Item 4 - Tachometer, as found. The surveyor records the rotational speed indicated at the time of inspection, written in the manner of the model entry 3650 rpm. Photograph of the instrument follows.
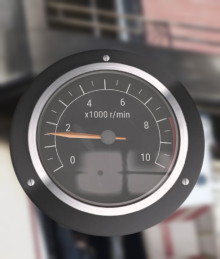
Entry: 1500 rpm
